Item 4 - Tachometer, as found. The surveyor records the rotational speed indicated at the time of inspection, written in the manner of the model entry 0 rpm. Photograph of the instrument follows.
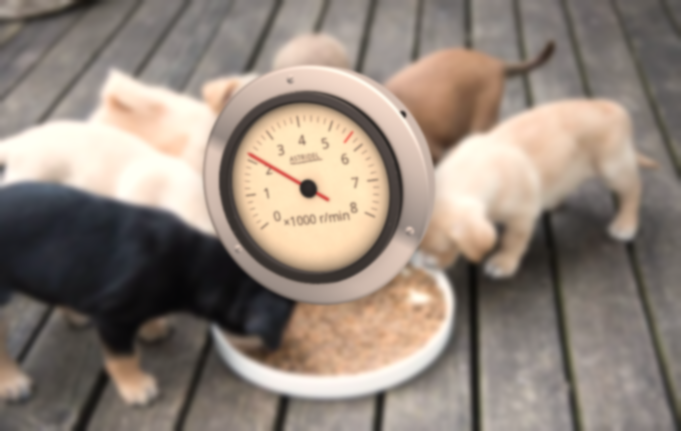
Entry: 2200 rpm
